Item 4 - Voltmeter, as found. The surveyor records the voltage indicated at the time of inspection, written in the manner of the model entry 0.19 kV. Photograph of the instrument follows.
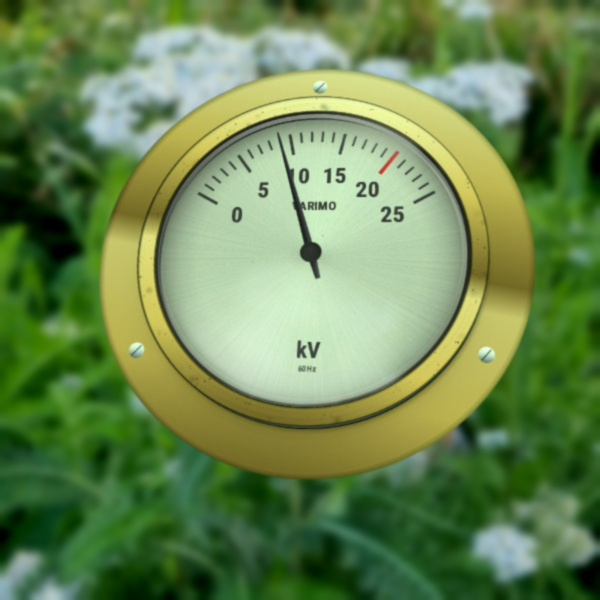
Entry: 9 kV
